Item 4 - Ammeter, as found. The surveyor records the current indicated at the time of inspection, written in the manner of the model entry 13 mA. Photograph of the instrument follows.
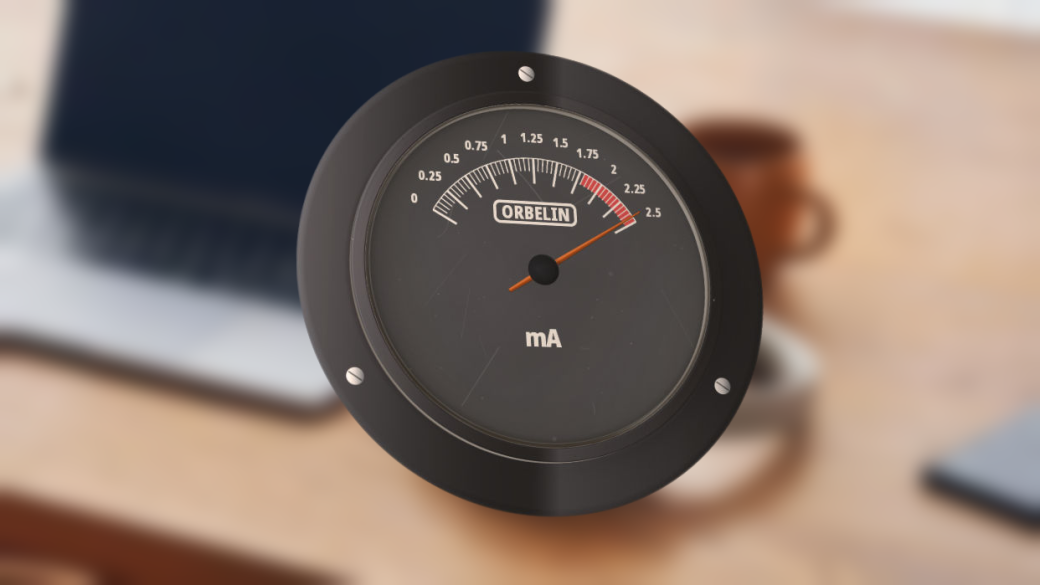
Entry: 2.45 mA
